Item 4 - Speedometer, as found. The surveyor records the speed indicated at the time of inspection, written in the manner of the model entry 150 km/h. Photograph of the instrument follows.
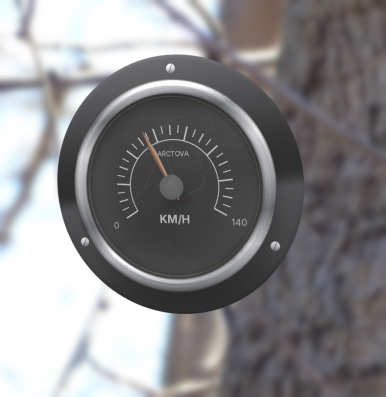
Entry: 55 km/h
